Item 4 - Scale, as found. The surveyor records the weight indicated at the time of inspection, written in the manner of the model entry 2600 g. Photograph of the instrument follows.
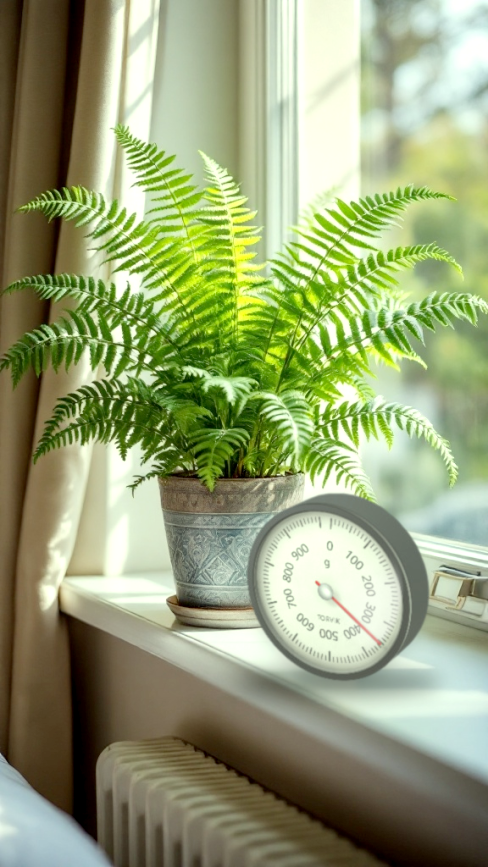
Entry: 350 g
